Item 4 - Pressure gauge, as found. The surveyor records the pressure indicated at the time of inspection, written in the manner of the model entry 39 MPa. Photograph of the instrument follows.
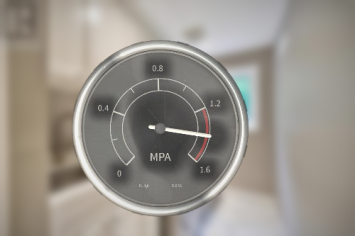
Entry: 1.4 MPa
